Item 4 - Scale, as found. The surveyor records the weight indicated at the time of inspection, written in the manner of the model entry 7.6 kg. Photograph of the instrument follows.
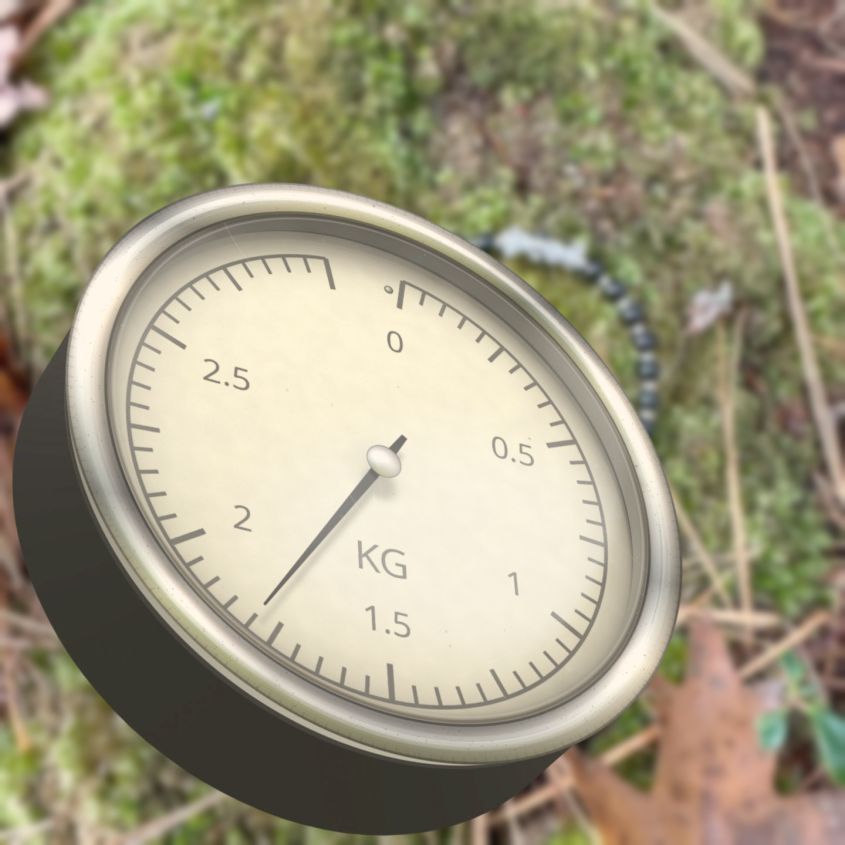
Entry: 1.8 kg
